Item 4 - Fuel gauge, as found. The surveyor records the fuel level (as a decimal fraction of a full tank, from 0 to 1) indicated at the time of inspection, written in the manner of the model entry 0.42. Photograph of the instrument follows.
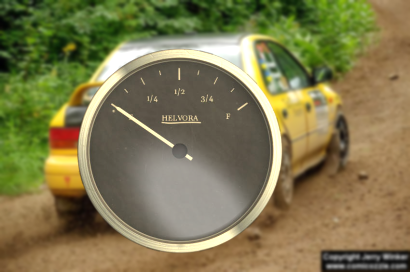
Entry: 0
